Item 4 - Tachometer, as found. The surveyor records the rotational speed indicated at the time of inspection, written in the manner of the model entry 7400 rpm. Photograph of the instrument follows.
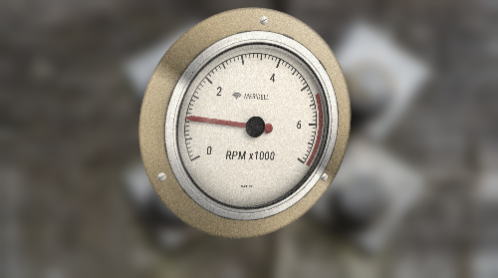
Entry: 1000 rpm
